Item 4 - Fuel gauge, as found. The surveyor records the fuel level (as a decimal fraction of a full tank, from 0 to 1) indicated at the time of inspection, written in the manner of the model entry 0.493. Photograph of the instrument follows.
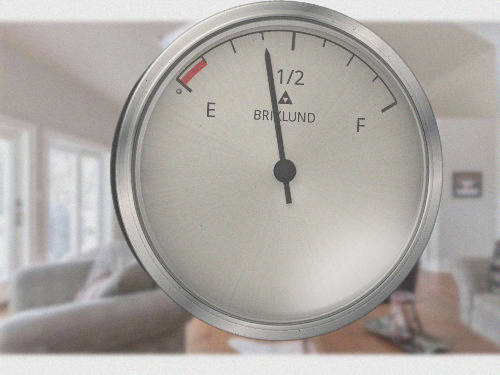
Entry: 0.375
